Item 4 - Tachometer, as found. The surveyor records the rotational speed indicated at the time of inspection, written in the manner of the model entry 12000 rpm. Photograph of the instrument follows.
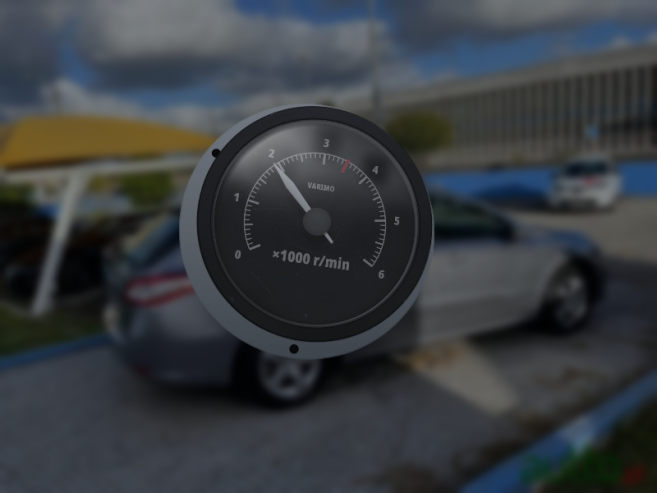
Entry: 1900 rpm
